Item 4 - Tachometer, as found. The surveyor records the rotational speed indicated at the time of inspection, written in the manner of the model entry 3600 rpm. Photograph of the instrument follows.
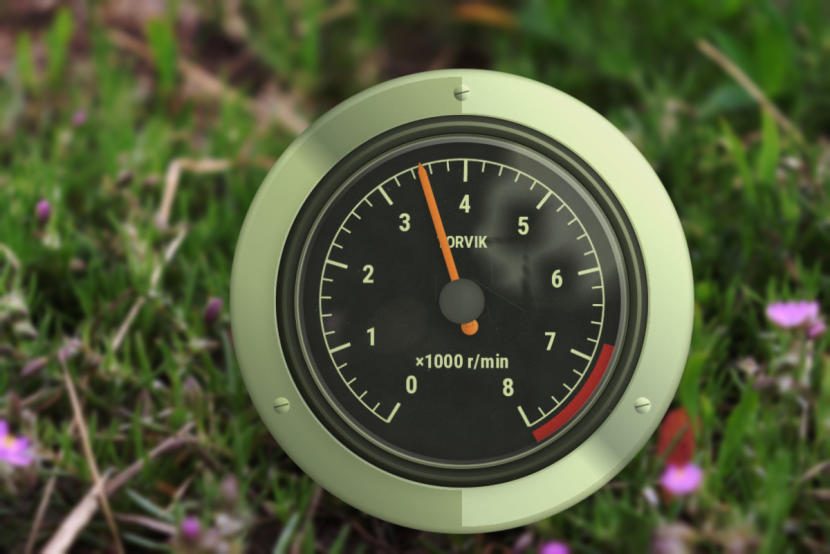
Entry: 3500 rpm
